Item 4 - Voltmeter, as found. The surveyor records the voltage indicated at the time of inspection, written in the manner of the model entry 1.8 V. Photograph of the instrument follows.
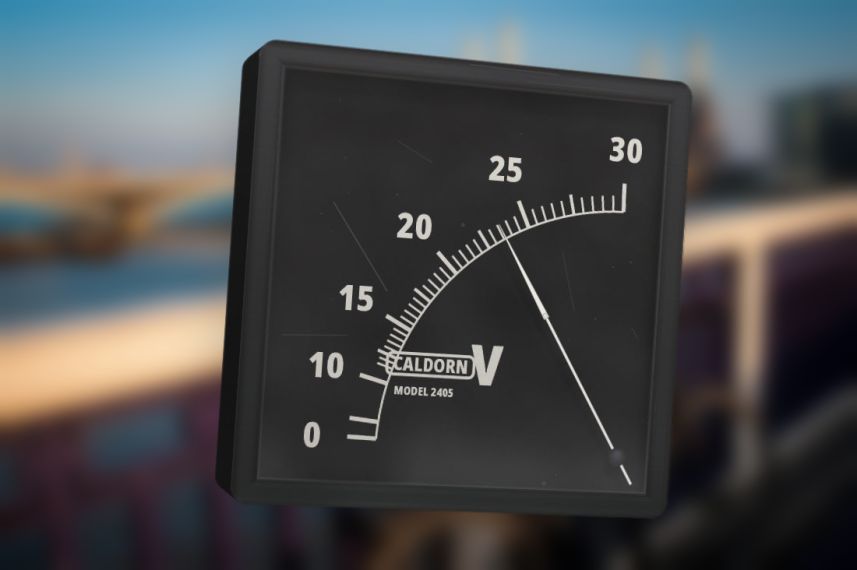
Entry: 23.5 V
